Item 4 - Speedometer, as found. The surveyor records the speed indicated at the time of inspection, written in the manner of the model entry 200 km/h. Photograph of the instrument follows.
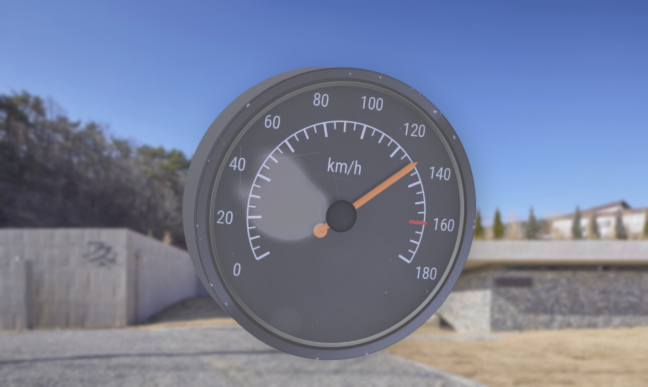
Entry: 130 km/h
